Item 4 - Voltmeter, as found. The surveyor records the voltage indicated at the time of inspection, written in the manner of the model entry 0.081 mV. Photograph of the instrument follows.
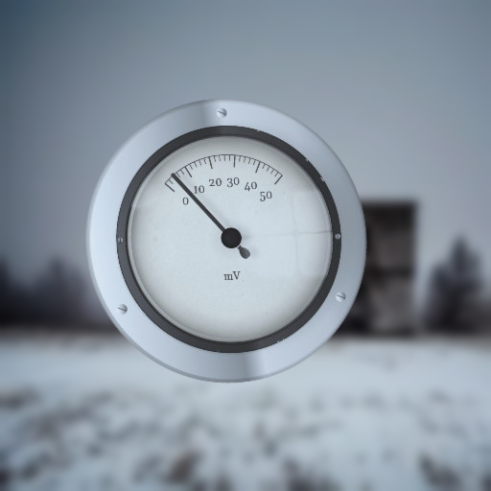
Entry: 4 mV
